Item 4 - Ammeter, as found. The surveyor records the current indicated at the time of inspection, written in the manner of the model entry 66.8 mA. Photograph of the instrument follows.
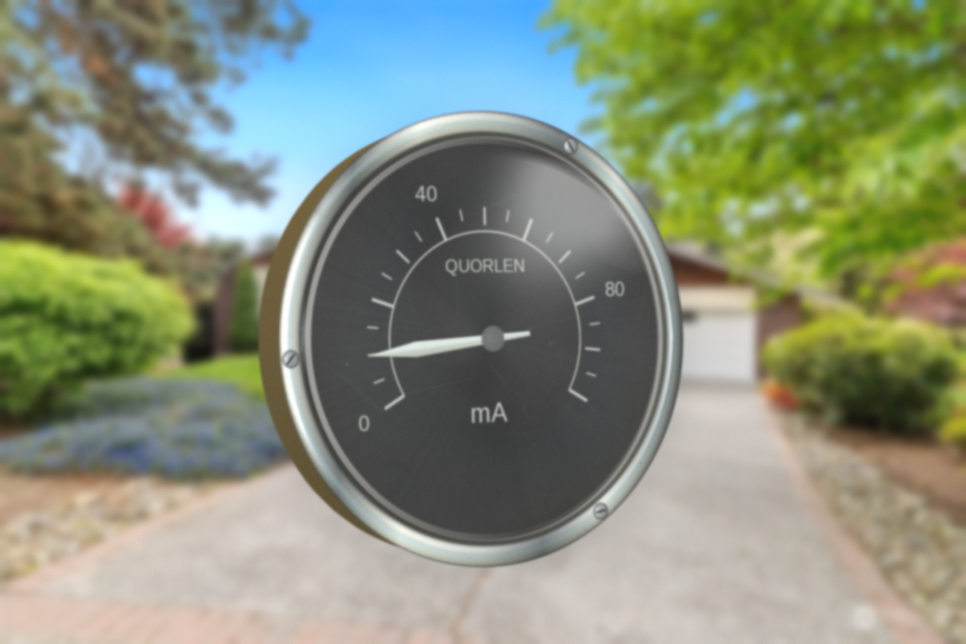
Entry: 10 mA
